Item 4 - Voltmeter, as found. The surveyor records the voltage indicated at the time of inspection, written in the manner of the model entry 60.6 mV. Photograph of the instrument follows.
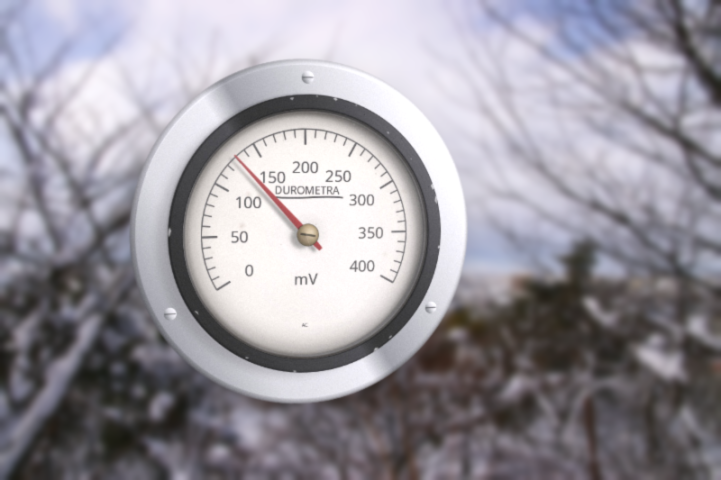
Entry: 130 mV
